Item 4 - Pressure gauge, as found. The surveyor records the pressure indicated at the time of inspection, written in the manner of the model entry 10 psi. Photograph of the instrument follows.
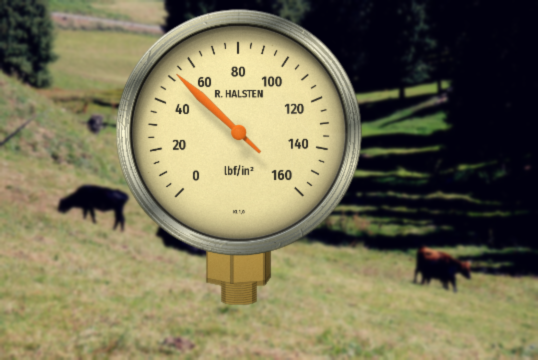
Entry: 52.5 psi
